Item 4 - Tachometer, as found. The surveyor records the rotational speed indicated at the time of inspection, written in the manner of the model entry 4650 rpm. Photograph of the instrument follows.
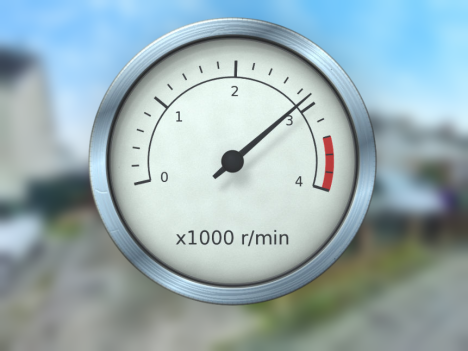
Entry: 2900 rpm
